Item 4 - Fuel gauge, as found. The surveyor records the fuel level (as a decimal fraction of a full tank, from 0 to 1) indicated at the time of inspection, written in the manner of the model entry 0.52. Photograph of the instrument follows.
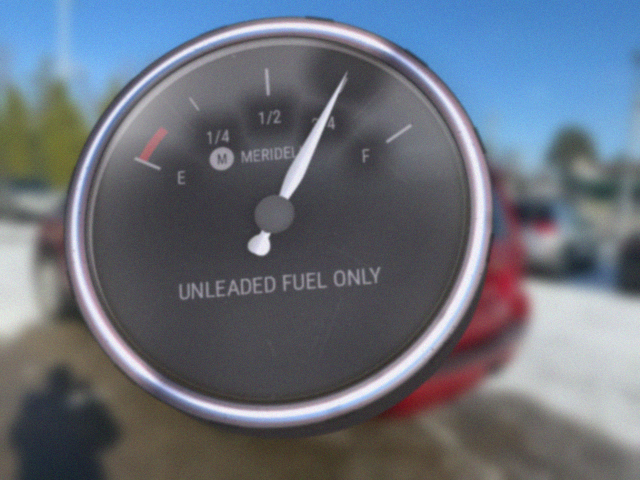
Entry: 0.75
